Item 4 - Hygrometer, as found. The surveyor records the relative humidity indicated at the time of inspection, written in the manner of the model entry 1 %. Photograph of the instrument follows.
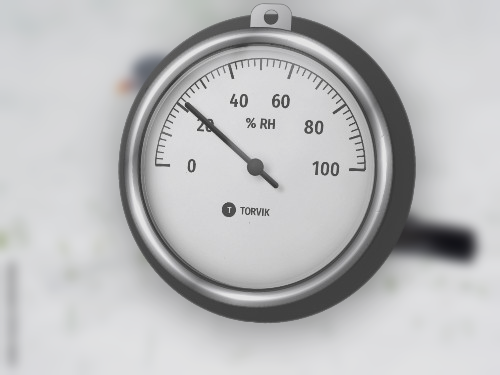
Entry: 22 %
